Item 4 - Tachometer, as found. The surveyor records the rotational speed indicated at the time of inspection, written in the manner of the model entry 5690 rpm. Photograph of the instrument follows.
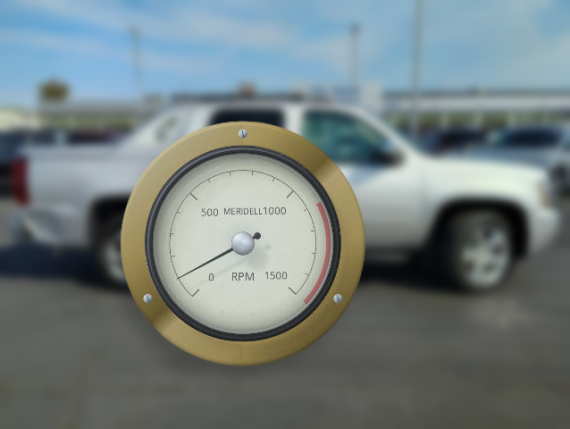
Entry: 100 rpm
